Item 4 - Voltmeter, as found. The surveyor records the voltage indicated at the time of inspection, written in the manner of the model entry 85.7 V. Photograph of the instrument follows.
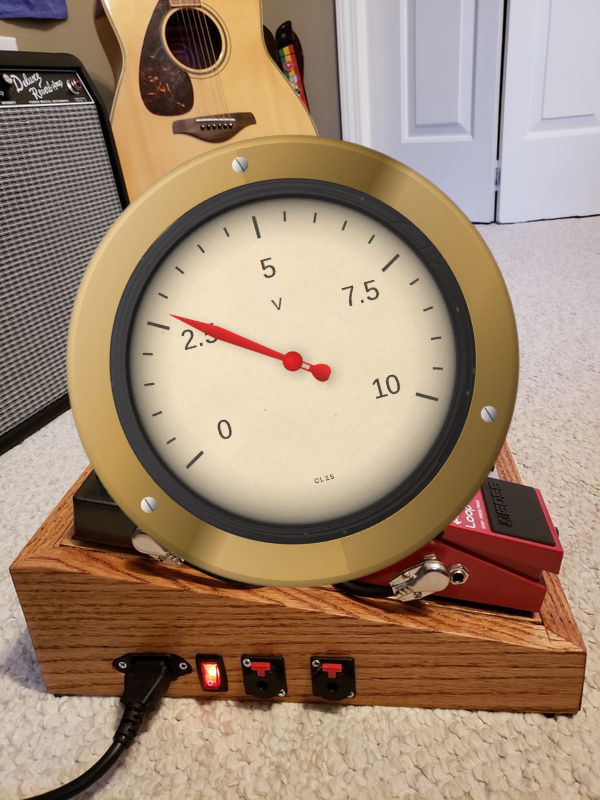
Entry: 2.75 V
